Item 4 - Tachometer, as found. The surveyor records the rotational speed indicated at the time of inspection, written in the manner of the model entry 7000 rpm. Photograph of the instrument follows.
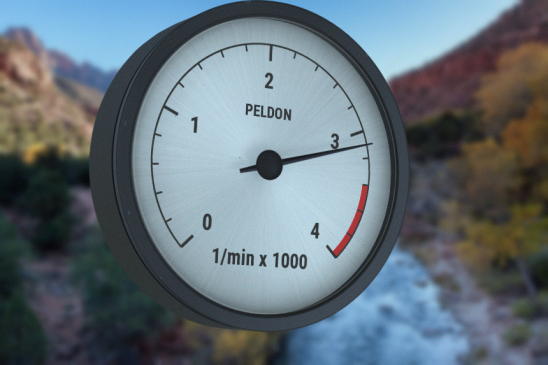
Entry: 3100 rpm
